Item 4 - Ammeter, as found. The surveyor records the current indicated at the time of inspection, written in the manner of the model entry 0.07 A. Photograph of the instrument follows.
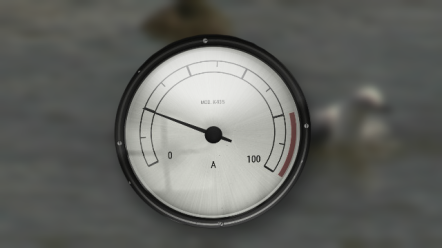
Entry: 20 A
